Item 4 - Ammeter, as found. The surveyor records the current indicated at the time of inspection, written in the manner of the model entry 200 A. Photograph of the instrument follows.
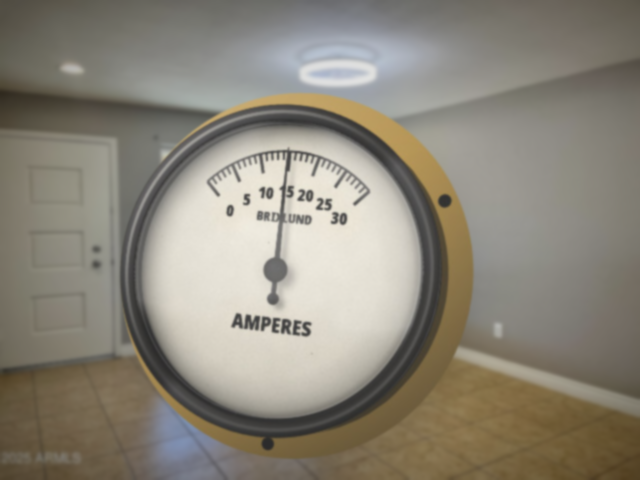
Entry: 15 A
